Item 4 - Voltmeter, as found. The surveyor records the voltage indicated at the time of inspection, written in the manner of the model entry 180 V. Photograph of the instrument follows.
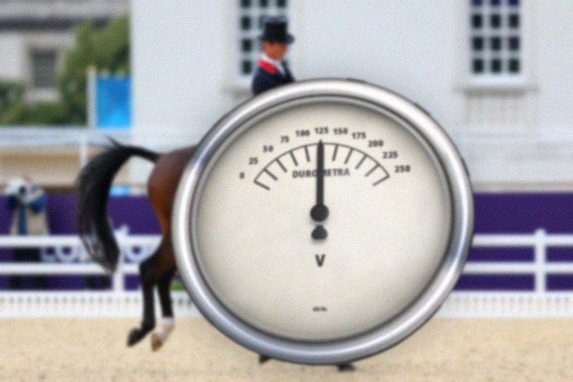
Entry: 125 V
